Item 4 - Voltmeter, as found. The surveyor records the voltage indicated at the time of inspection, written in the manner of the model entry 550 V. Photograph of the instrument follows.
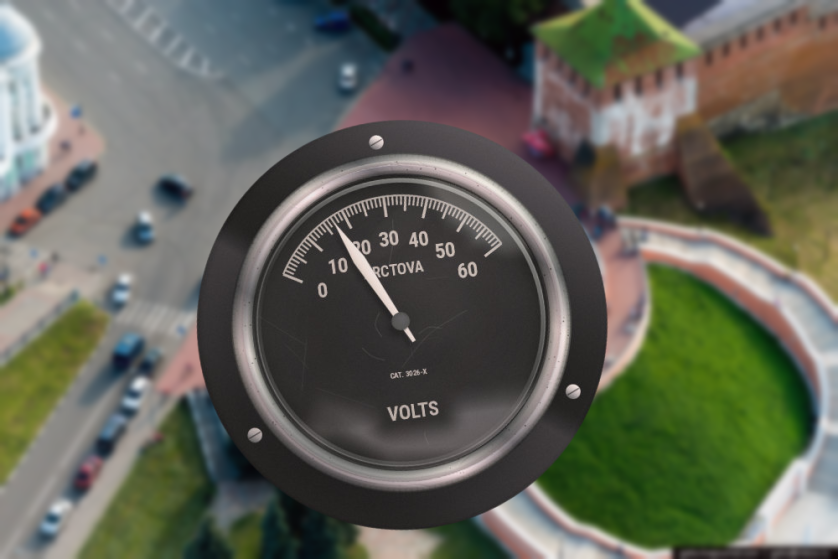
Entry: 17 V
